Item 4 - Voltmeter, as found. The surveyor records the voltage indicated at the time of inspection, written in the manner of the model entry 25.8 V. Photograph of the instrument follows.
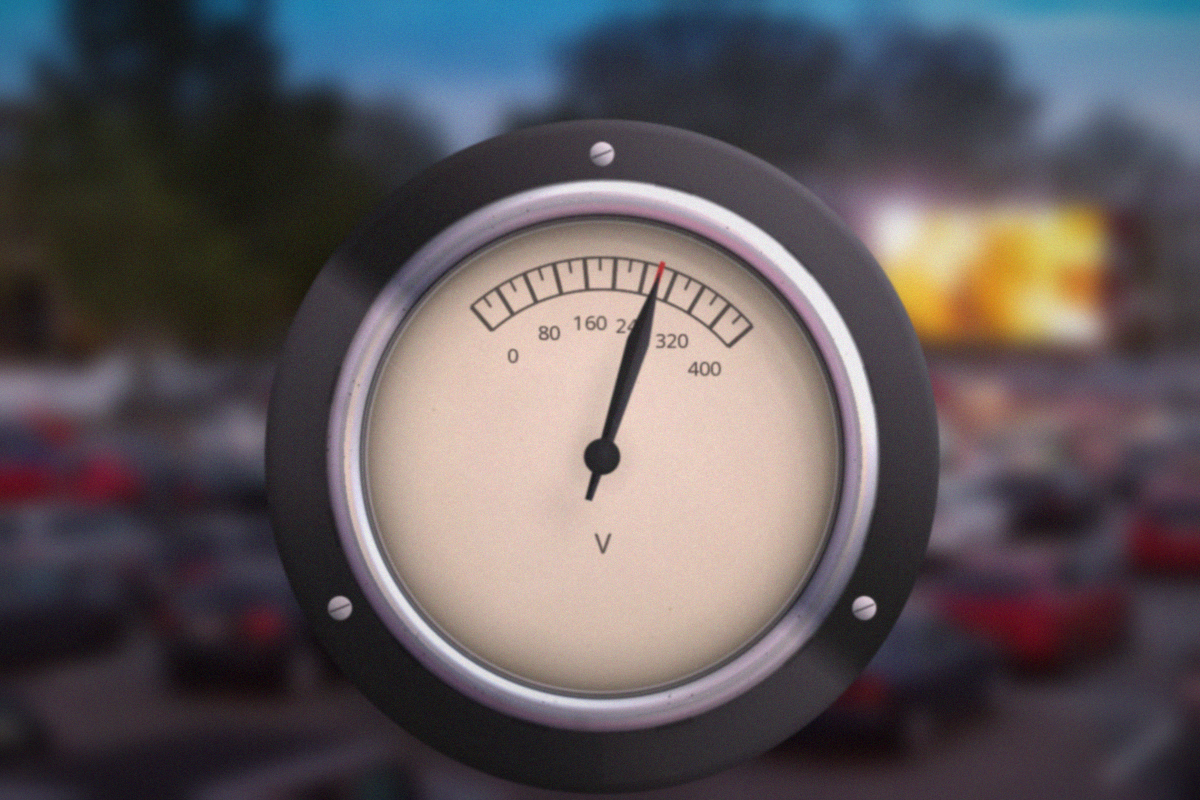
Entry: 260 V
